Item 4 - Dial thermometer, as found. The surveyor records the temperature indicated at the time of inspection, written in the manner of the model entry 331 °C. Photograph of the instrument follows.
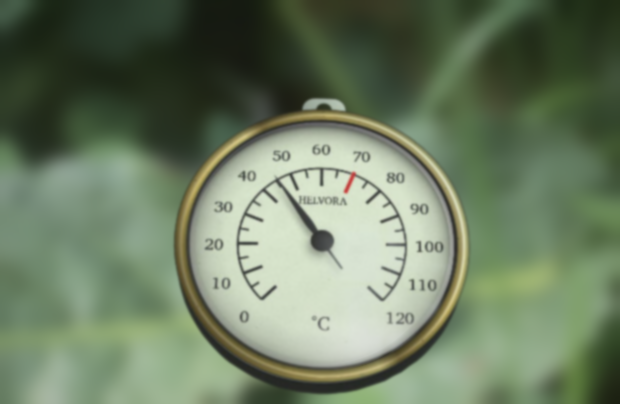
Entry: 45 °C
